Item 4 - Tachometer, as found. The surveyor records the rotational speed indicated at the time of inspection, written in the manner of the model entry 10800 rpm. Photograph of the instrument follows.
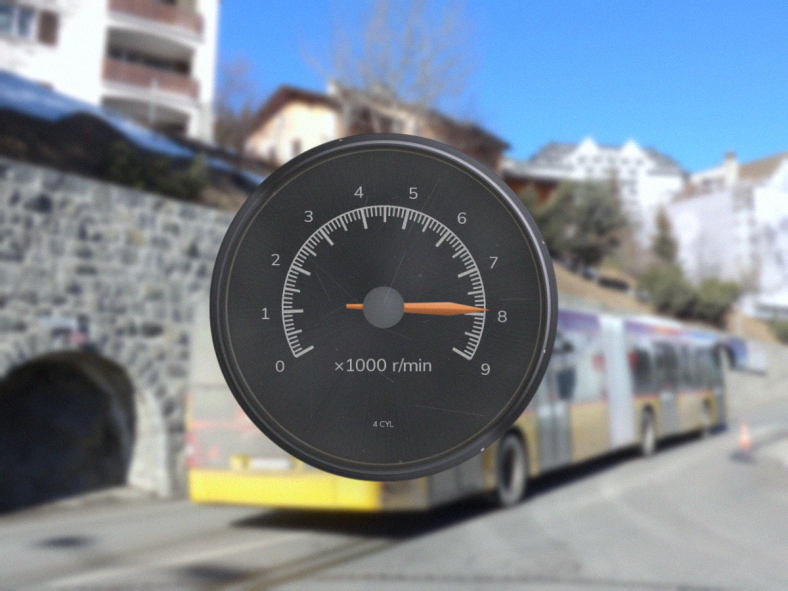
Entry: 7900 rpm
